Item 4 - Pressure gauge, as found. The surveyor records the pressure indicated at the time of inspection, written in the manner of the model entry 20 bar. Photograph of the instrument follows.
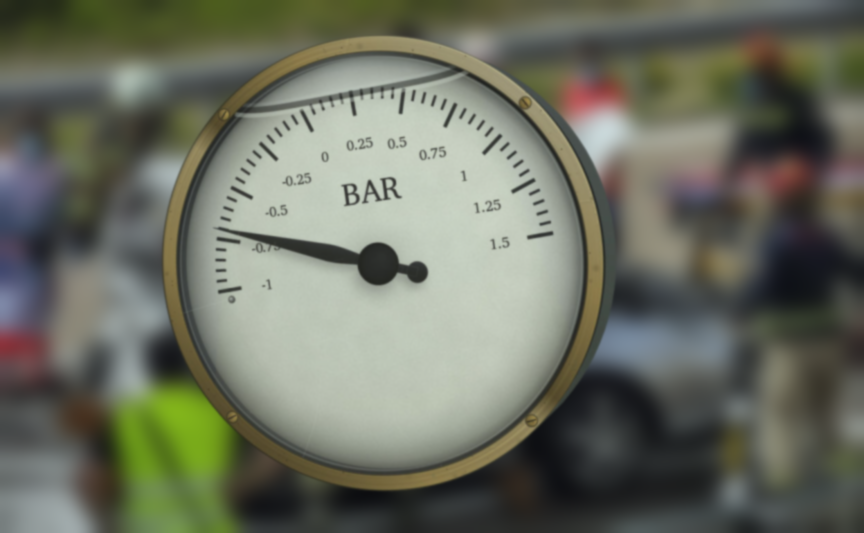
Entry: -0.7 bar
